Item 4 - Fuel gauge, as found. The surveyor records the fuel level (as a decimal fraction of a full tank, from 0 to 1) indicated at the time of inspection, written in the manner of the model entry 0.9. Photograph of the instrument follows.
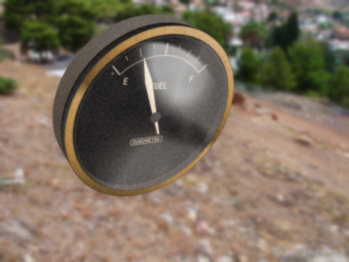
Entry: 0.25
